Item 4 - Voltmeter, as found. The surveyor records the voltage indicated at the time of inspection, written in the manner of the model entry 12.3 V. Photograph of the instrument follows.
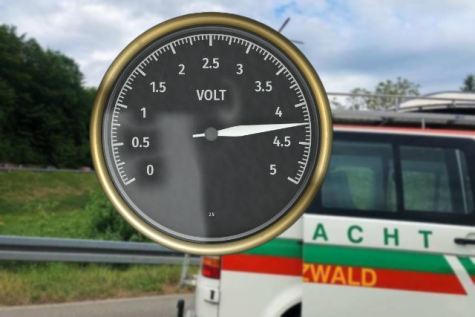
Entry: 4.25 V
